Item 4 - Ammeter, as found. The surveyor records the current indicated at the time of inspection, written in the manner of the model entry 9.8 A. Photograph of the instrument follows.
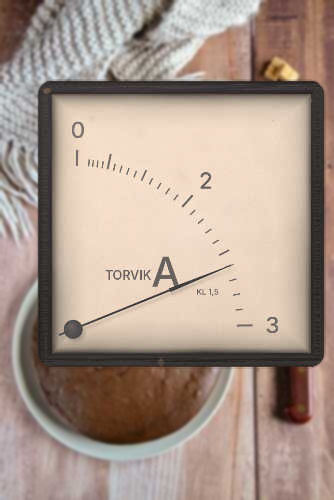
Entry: 2.6 A
